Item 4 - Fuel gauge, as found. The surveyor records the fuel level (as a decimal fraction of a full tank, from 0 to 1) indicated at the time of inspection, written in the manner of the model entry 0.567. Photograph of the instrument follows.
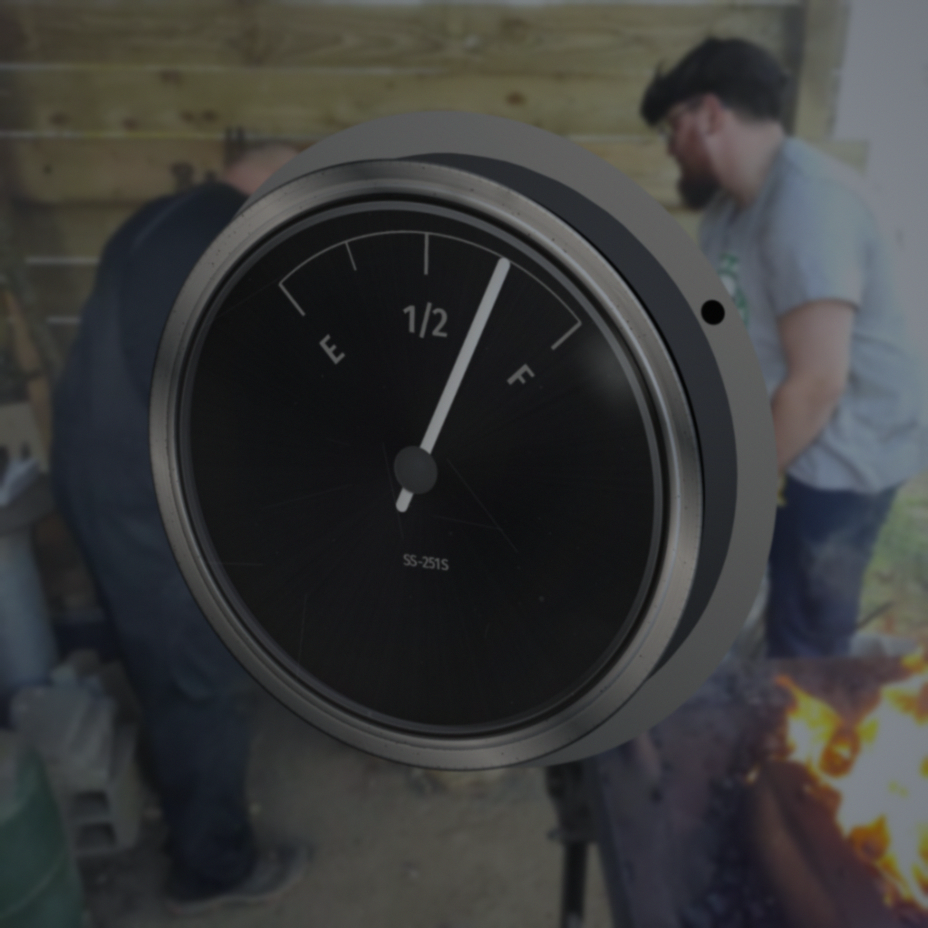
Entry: 0.75
